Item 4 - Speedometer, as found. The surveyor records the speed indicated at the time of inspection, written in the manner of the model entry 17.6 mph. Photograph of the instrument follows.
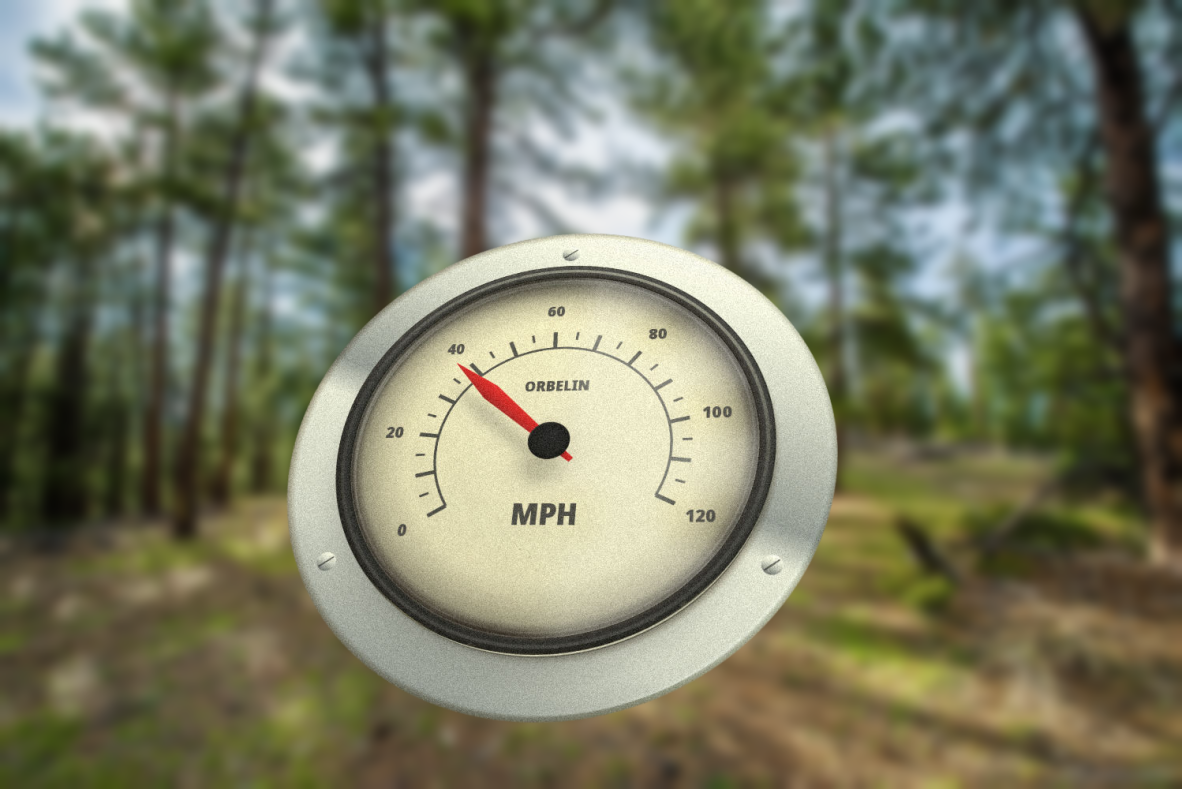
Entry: 37.5 mph
